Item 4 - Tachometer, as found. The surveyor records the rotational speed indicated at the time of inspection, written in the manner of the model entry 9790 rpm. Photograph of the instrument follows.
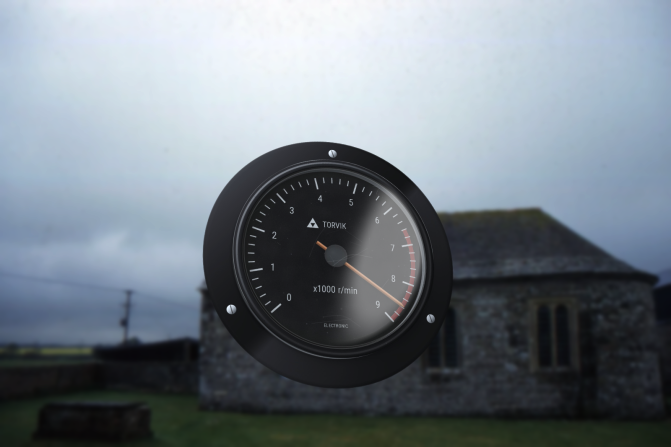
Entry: 8600 rpm
